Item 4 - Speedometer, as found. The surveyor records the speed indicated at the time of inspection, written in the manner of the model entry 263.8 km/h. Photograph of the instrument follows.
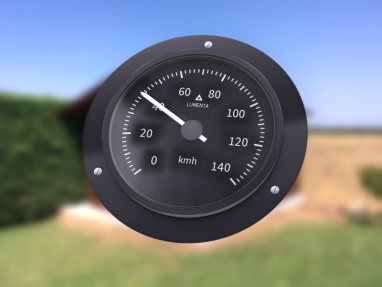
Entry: 40 km/h
